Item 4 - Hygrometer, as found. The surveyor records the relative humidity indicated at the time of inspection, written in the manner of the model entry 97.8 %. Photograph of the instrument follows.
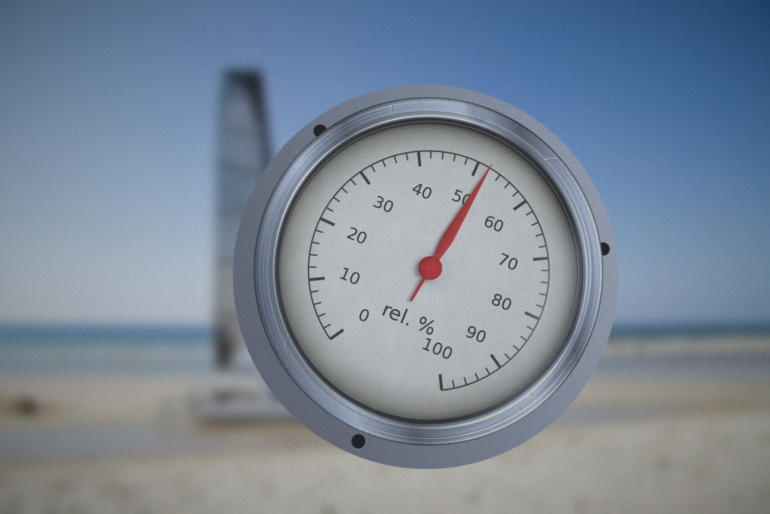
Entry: 52 %
